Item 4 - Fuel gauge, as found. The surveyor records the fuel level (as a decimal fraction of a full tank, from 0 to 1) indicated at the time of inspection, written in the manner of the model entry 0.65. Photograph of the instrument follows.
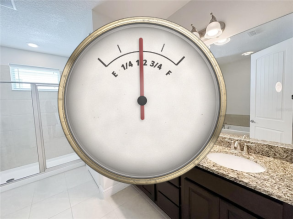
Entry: 0.5
